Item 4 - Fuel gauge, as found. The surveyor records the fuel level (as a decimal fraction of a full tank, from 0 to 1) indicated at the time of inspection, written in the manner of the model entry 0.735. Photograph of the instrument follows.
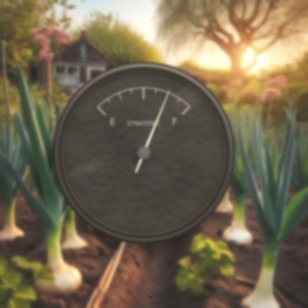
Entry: 0.75
